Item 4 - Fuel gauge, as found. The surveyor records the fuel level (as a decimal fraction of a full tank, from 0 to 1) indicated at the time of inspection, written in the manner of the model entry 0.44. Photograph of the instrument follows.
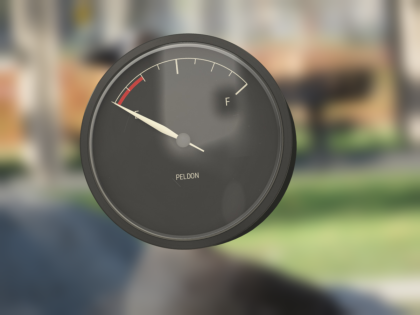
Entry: 0
